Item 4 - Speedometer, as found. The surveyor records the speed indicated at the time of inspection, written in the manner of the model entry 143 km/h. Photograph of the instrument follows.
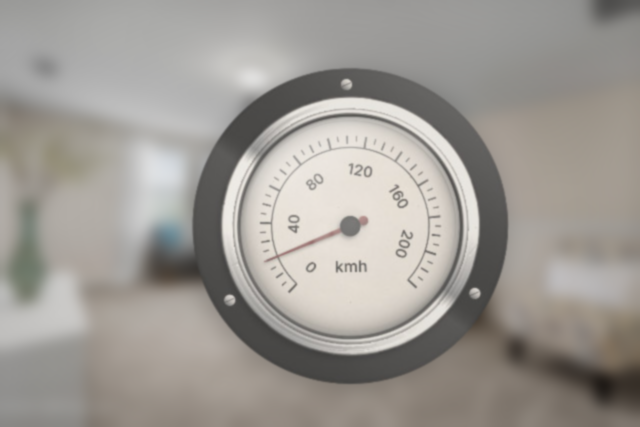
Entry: 20 km/h
